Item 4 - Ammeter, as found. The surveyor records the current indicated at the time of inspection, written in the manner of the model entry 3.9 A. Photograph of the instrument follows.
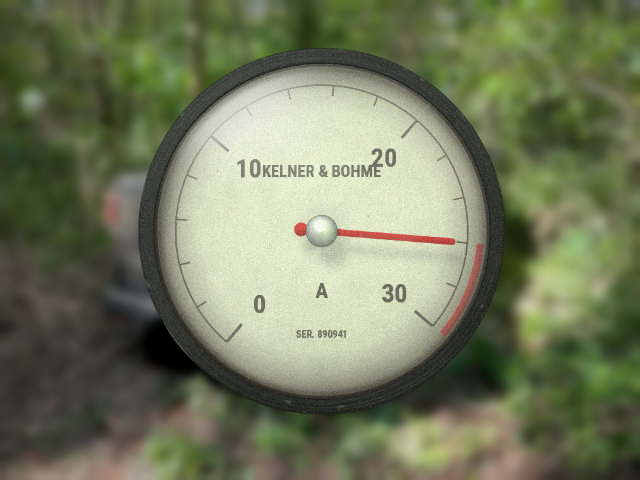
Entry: 26 A
